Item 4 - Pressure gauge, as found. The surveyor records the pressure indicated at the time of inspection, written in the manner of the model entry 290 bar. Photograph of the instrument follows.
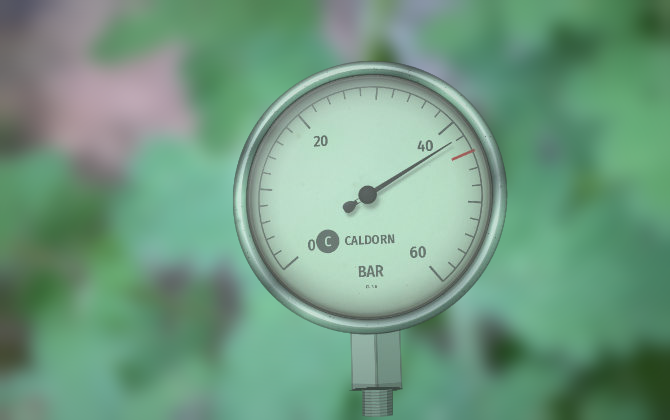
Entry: 42 bar
